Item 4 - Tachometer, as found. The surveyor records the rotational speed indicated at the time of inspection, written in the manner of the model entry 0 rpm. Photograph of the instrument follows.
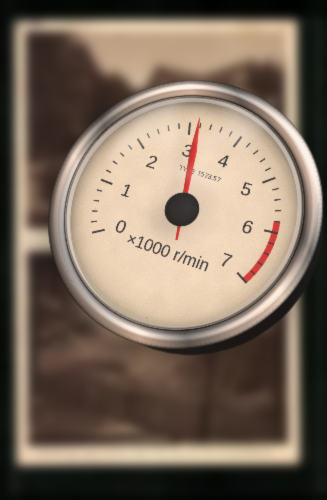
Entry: 3200 rpm
